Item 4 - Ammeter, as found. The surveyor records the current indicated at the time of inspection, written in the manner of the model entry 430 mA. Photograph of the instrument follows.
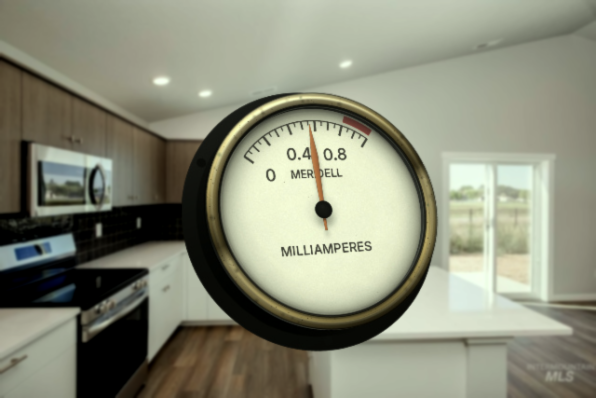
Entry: 0.55 mA
